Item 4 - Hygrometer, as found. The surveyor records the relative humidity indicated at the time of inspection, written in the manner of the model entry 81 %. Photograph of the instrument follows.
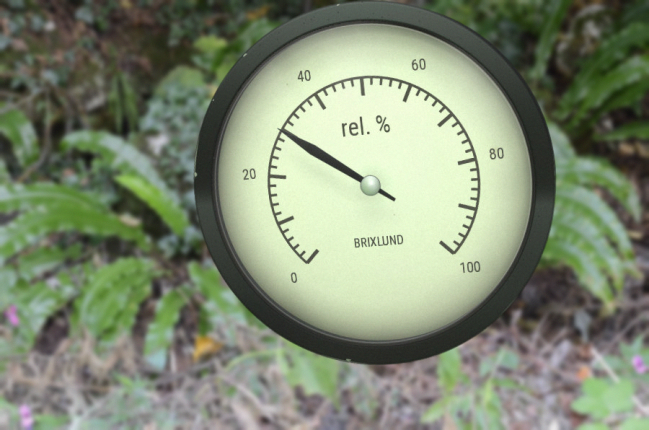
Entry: 30 %
